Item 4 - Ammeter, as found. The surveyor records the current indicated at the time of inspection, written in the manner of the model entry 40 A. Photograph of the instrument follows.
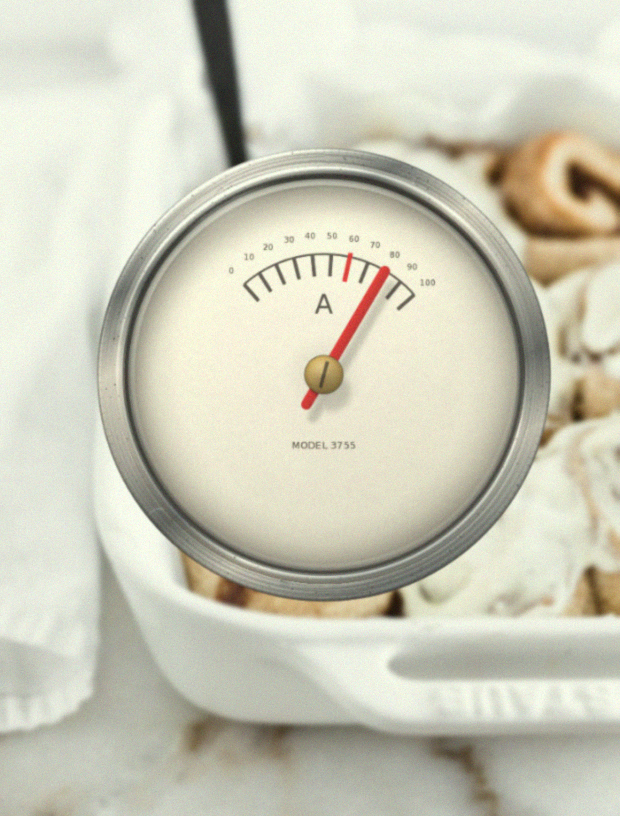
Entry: 80 A
